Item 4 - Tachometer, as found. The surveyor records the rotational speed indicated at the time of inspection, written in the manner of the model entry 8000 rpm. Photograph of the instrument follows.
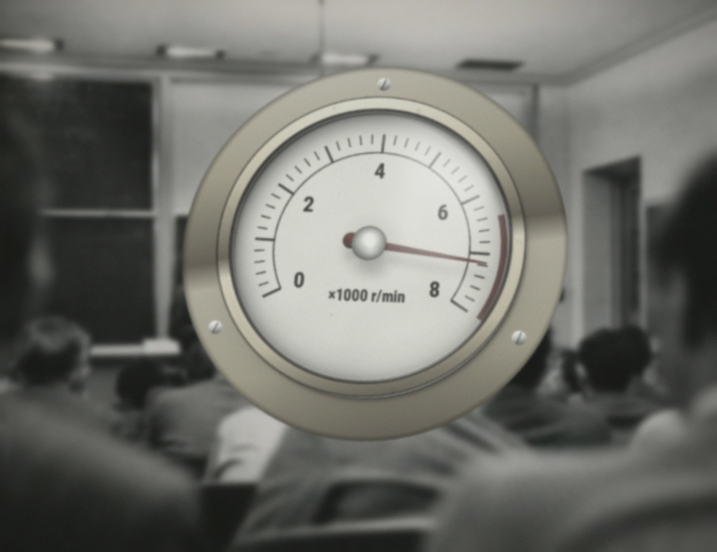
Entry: 7200 rpm
